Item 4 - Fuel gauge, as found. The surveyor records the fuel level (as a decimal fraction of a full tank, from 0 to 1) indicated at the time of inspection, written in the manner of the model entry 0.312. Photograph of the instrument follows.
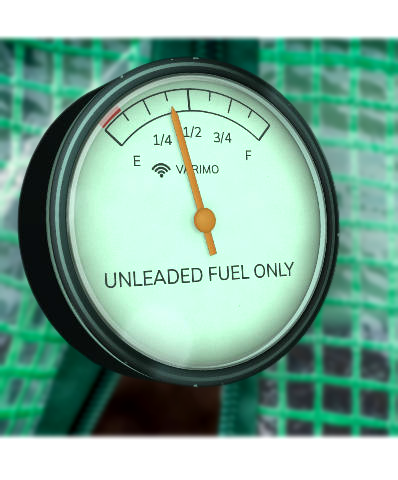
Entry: 0.375
